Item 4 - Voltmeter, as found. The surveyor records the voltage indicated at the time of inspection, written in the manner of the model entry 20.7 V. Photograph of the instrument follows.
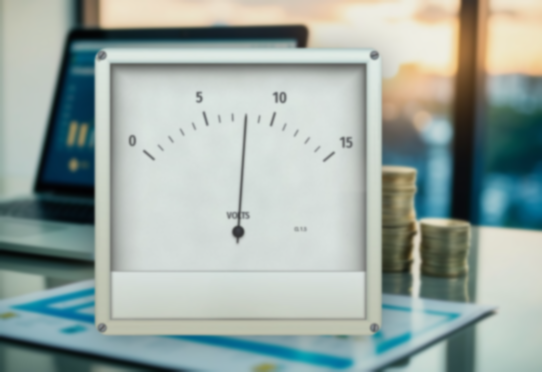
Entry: 8 V
